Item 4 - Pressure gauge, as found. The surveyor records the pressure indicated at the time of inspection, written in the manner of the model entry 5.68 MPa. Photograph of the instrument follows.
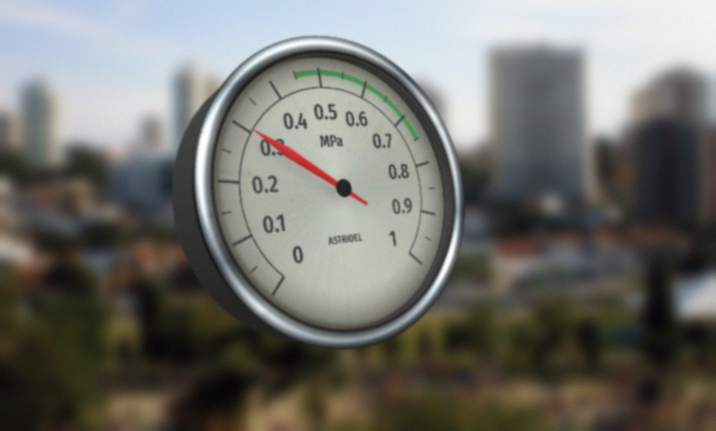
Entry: 0.3 MPa
